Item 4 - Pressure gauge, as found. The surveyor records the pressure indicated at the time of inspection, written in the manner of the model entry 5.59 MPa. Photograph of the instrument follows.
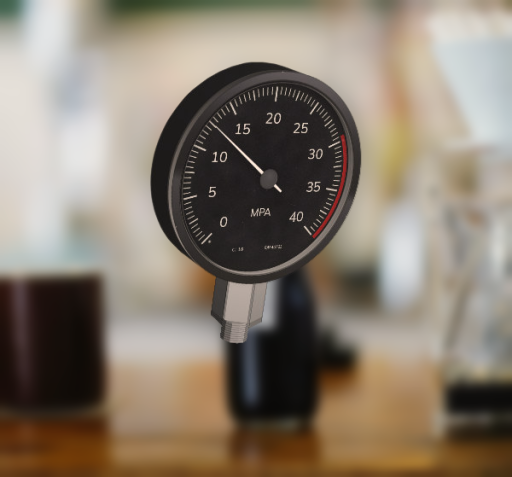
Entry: 12.5 MPa
